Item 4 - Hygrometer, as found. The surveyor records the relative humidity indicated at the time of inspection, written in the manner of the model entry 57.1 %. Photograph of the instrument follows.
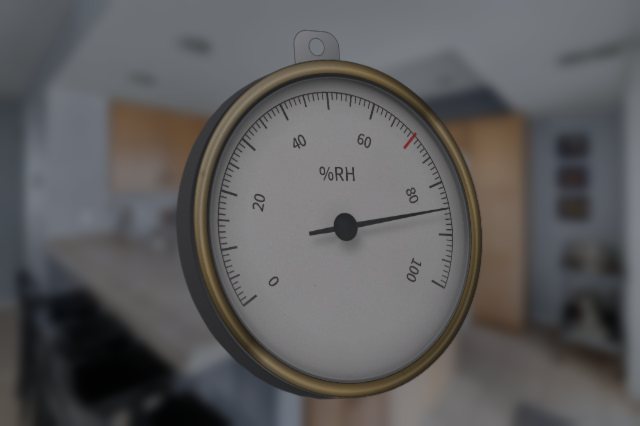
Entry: 85 %
